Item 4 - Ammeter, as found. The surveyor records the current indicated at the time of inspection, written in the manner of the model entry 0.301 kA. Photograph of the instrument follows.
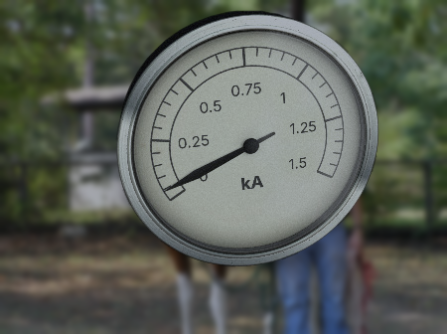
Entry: 0.05 kA
